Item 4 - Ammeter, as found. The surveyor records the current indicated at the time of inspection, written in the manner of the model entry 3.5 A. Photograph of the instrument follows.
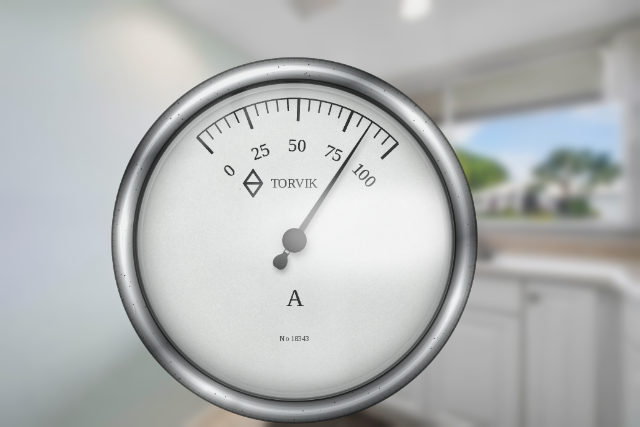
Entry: 85 A
